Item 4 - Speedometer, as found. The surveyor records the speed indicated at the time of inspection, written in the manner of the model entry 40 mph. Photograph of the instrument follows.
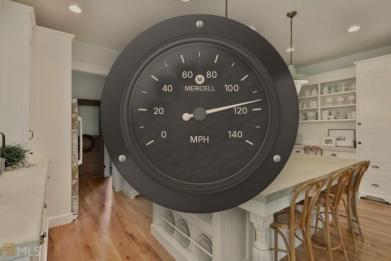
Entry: 115 mph
